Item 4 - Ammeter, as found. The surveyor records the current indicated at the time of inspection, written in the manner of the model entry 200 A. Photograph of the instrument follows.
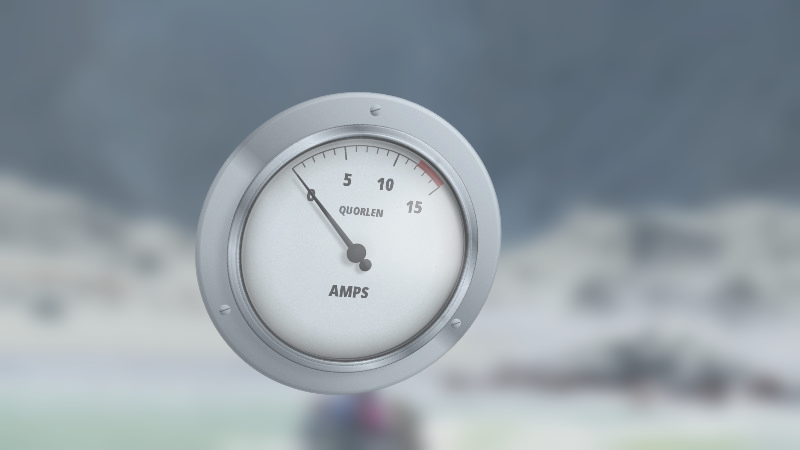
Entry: 0 A
